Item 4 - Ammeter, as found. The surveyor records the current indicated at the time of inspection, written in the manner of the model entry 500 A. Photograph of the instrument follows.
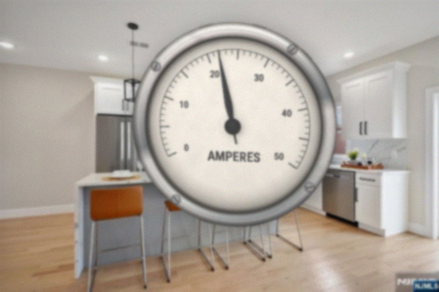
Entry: 22 A
